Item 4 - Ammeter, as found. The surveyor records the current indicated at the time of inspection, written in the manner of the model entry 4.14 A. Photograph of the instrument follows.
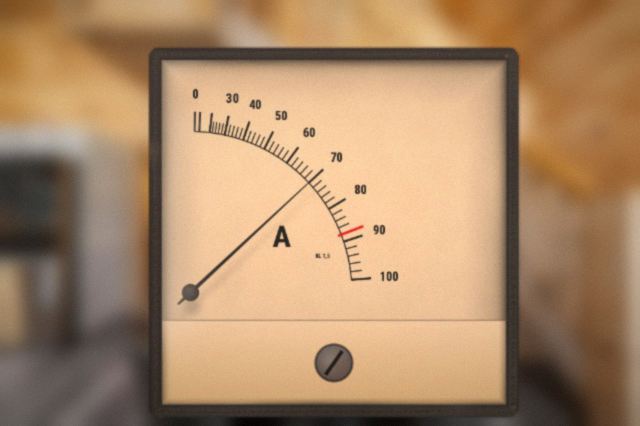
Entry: 70 A
